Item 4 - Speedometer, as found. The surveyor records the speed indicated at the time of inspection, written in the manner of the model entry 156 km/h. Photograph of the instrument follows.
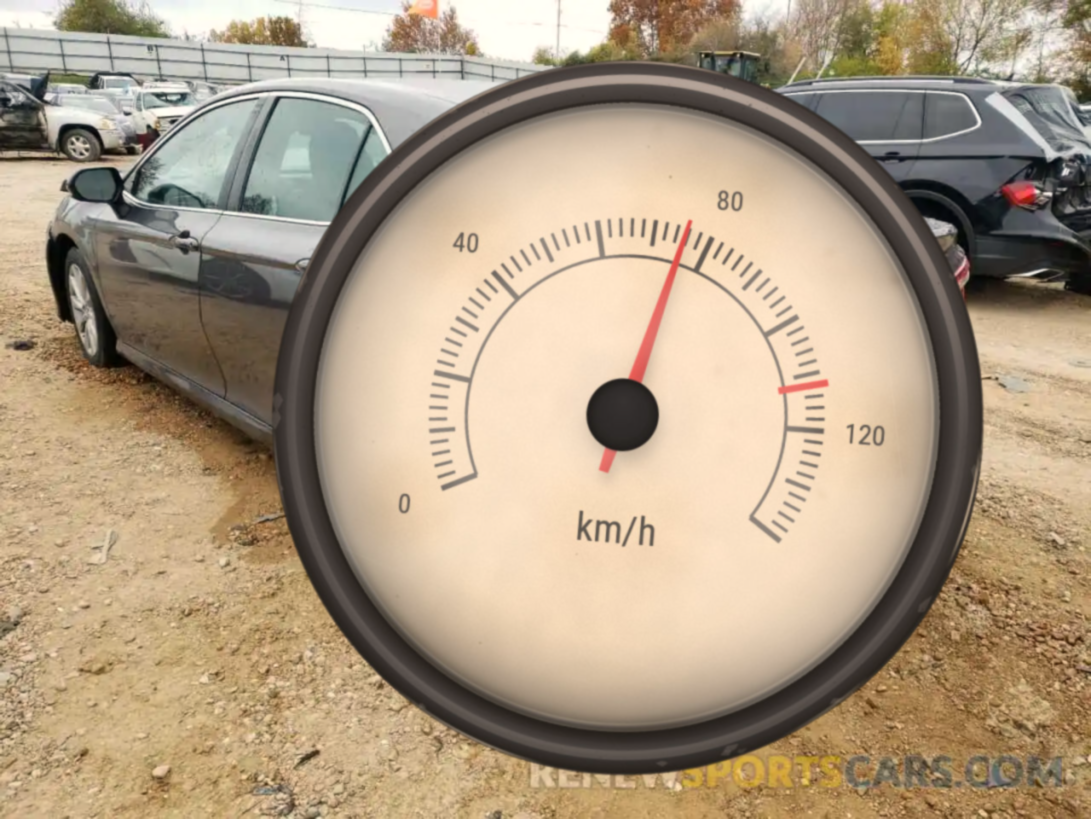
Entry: 76 km/h
